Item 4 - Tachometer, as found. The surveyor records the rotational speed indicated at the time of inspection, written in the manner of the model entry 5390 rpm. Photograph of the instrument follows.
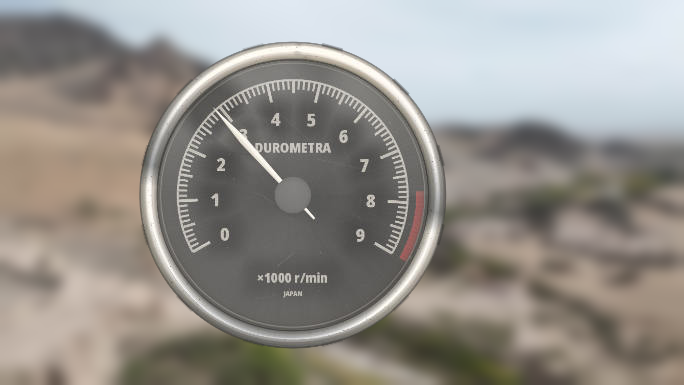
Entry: 2900 rpm
